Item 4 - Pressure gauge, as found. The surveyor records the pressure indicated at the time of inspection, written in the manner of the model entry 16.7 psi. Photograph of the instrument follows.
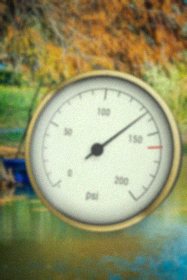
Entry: 135 psi
